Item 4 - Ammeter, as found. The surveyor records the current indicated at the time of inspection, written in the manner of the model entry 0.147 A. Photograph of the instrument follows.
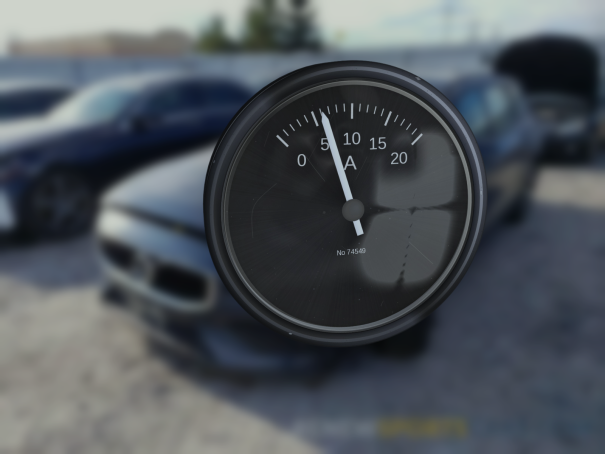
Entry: 6 A
